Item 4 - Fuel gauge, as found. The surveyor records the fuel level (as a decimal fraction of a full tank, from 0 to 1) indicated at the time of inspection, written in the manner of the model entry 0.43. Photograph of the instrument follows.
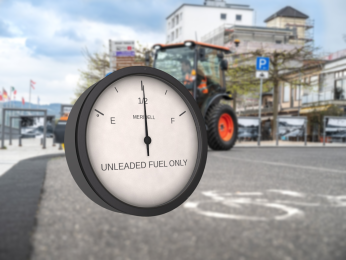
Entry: 0.5
